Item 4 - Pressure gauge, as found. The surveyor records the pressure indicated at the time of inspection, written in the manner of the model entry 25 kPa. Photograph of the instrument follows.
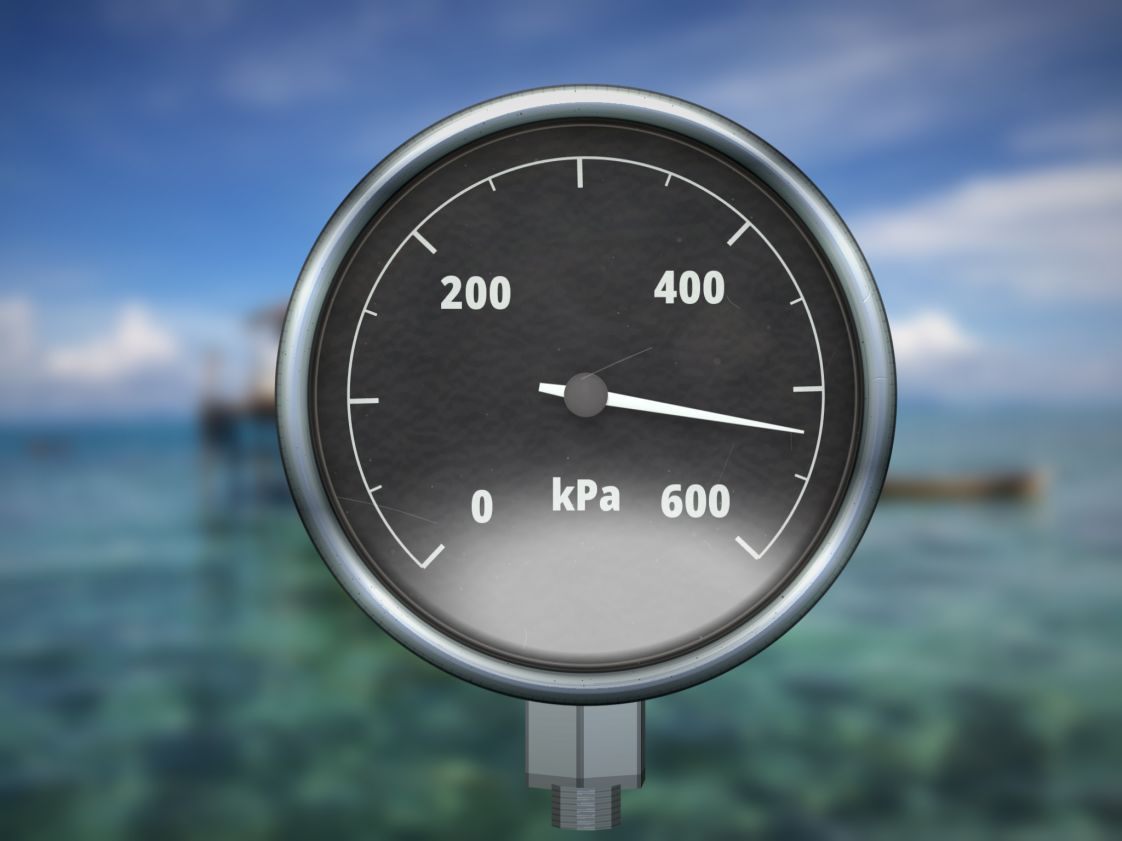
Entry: 525 kPa
